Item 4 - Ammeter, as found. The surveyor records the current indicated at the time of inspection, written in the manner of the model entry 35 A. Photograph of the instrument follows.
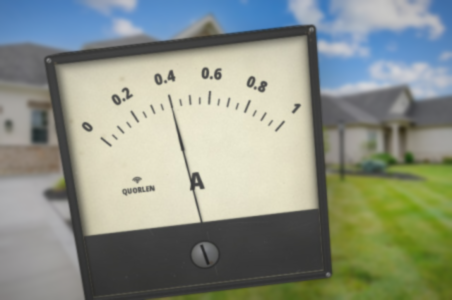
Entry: 0.4 A
